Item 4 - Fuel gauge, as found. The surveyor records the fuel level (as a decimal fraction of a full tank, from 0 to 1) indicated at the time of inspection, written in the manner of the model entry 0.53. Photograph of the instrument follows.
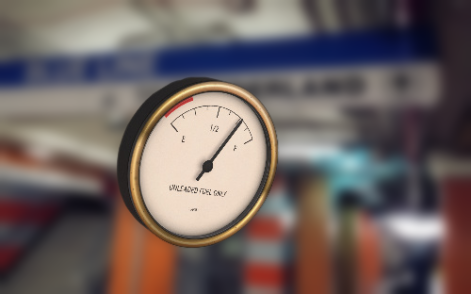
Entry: 0.75
